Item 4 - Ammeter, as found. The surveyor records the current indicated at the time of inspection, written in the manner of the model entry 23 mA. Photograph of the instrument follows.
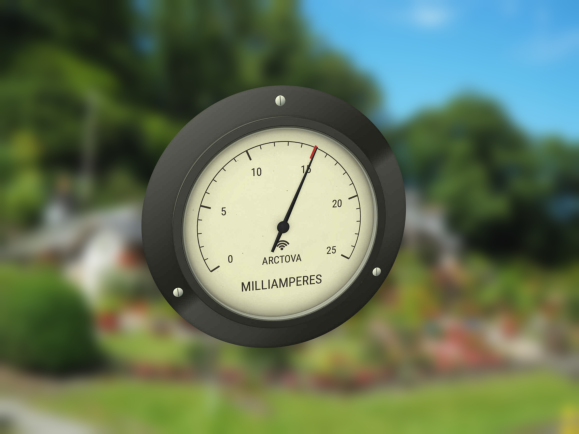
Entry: 15 mA
